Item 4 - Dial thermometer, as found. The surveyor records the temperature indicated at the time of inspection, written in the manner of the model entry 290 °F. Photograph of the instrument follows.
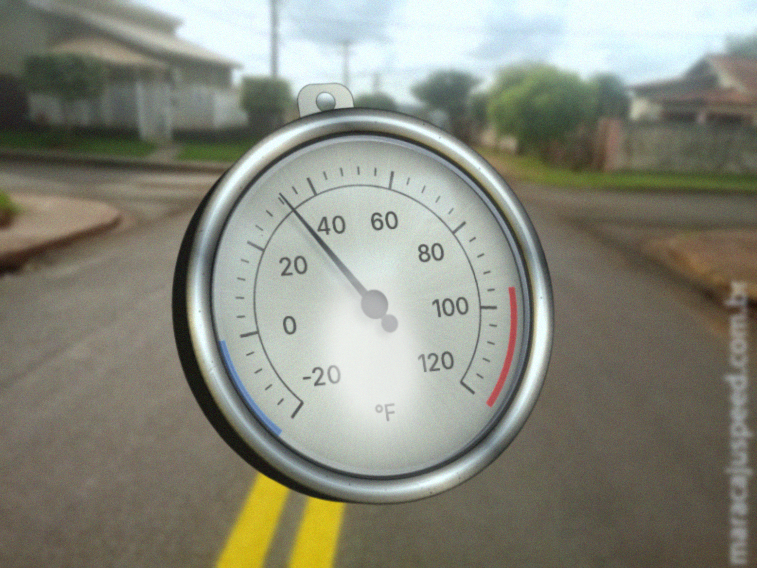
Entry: 32 °F
